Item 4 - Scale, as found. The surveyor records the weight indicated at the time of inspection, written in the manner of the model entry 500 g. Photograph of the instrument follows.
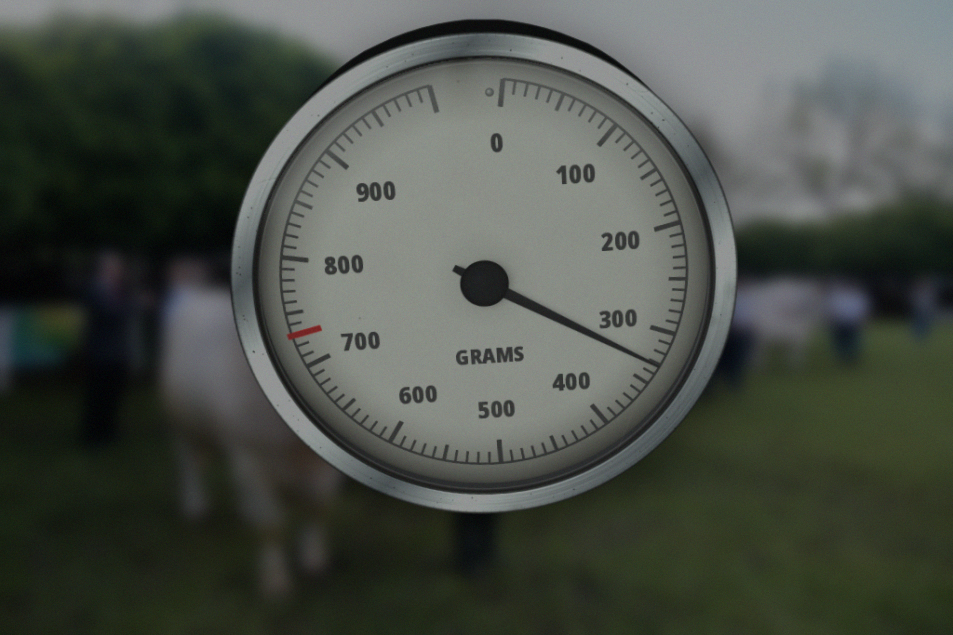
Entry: 330 g
